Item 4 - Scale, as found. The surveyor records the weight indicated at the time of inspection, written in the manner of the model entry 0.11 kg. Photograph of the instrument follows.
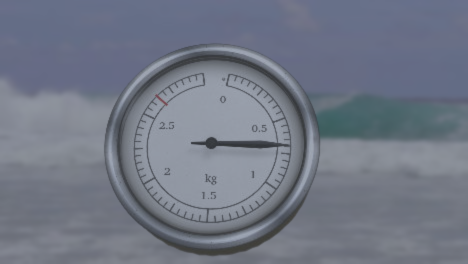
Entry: 0.7 kg
